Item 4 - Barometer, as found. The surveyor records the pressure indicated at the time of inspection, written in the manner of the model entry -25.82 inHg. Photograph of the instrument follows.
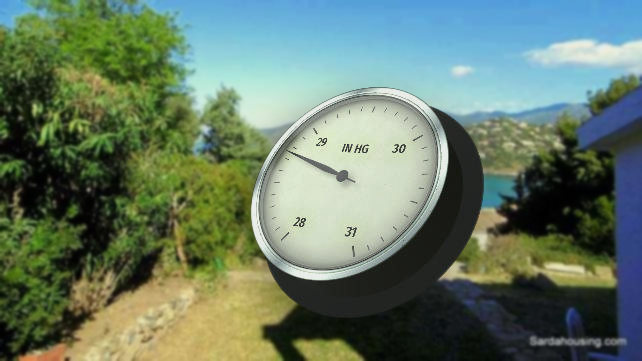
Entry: 28.75 inHg
